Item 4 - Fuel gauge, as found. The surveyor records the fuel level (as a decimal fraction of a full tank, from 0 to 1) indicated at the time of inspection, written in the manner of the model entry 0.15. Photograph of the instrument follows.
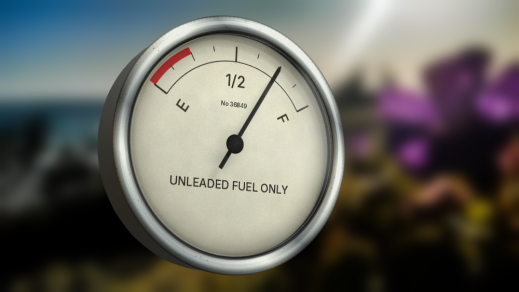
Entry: 0.75
